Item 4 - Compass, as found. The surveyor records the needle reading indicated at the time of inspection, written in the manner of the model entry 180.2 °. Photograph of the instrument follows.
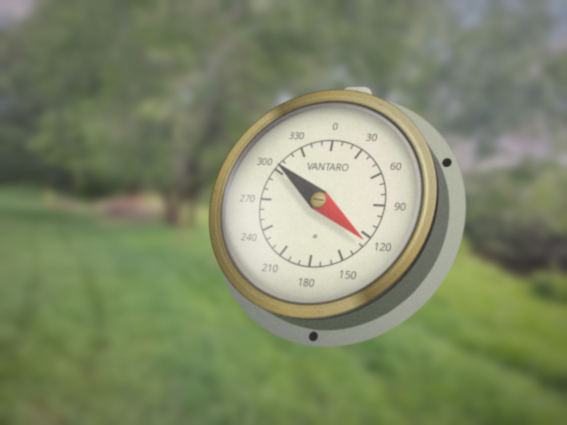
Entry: 125 °
